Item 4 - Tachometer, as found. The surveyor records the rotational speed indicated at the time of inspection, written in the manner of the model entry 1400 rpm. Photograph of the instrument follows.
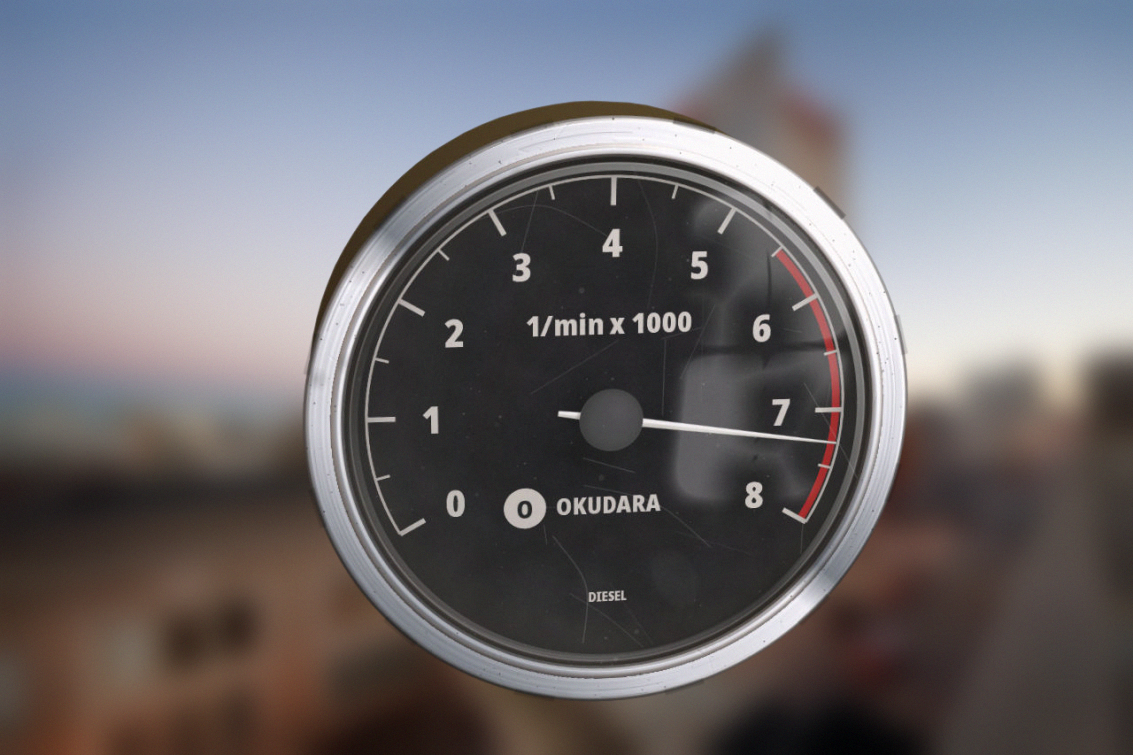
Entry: 7250 rpm
